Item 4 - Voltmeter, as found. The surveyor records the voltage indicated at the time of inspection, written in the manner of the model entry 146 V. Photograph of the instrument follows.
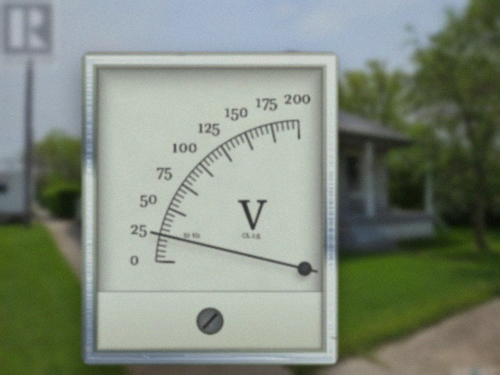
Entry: 25 V
